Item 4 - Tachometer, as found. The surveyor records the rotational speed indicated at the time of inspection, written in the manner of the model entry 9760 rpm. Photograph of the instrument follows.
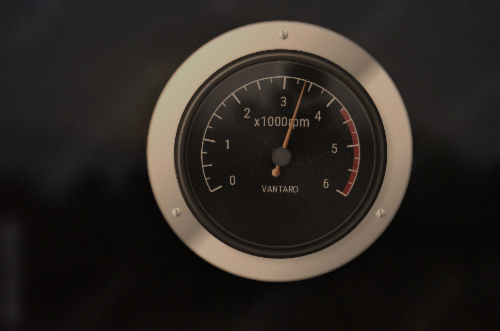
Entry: 3375 rpm
